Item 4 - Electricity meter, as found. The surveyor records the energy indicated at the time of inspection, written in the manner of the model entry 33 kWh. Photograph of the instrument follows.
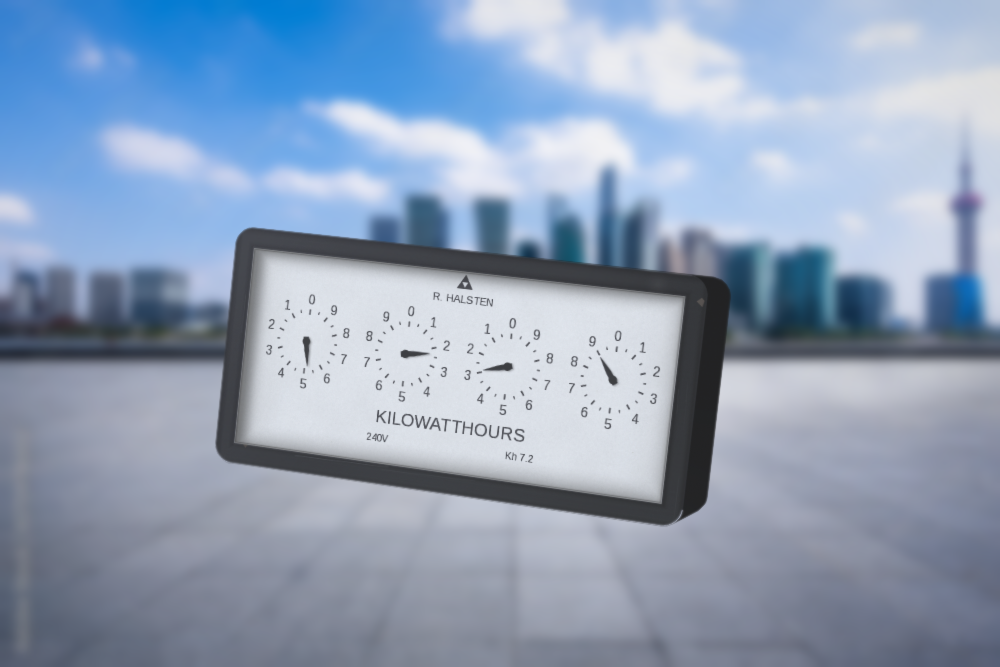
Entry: 5229 kWh
